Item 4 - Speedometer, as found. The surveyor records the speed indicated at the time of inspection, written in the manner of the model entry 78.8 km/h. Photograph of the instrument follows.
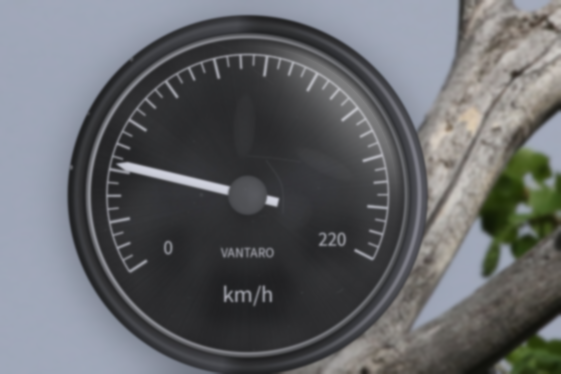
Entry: 42.5 km/h
